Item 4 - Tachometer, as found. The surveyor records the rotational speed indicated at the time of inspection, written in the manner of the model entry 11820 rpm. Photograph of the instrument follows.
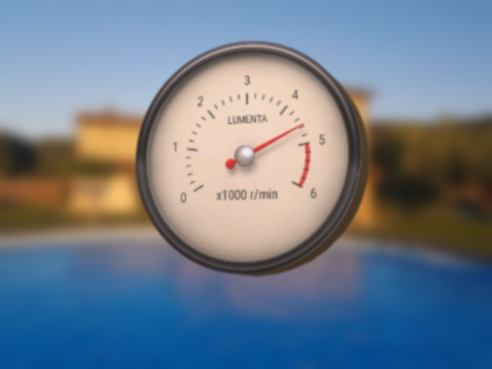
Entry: 4600 rpm
